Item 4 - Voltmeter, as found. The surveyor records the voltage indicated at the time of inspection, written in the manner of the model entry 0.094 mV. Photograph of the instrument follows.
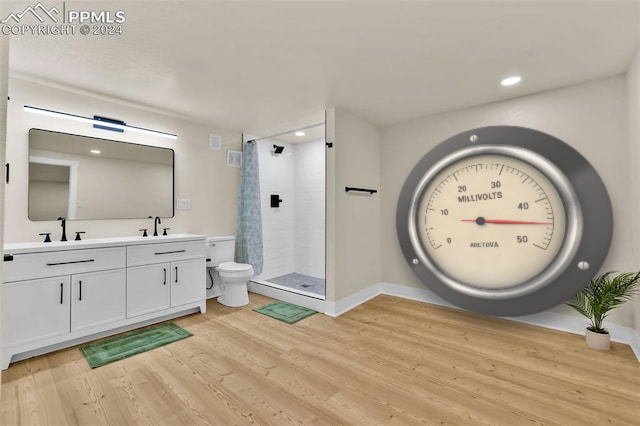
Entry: 45 mV
